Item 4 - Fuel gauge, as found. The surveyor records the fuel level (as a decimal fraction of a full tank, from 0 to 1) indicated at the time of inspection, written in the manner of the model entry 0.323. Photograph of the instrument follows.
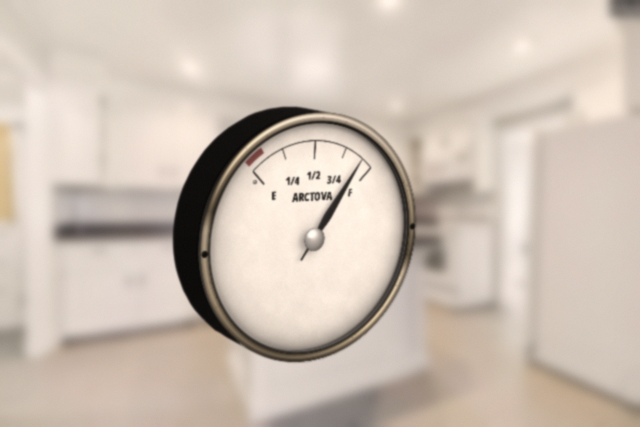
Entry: 0.875
